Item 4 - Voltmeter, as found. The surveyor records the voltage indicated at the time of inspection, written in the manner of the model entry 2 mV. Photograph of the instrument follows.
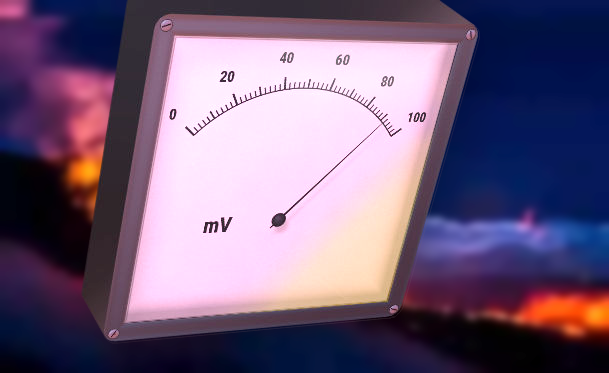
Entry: 90 mV
